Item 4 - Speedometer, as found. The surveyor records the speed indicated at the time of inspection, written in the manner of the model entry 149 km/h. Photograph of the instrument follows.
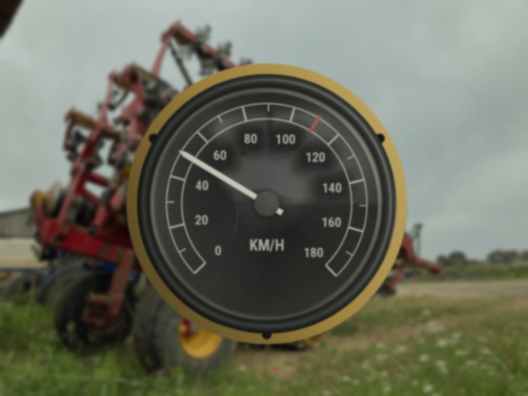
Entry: 50 km/h
